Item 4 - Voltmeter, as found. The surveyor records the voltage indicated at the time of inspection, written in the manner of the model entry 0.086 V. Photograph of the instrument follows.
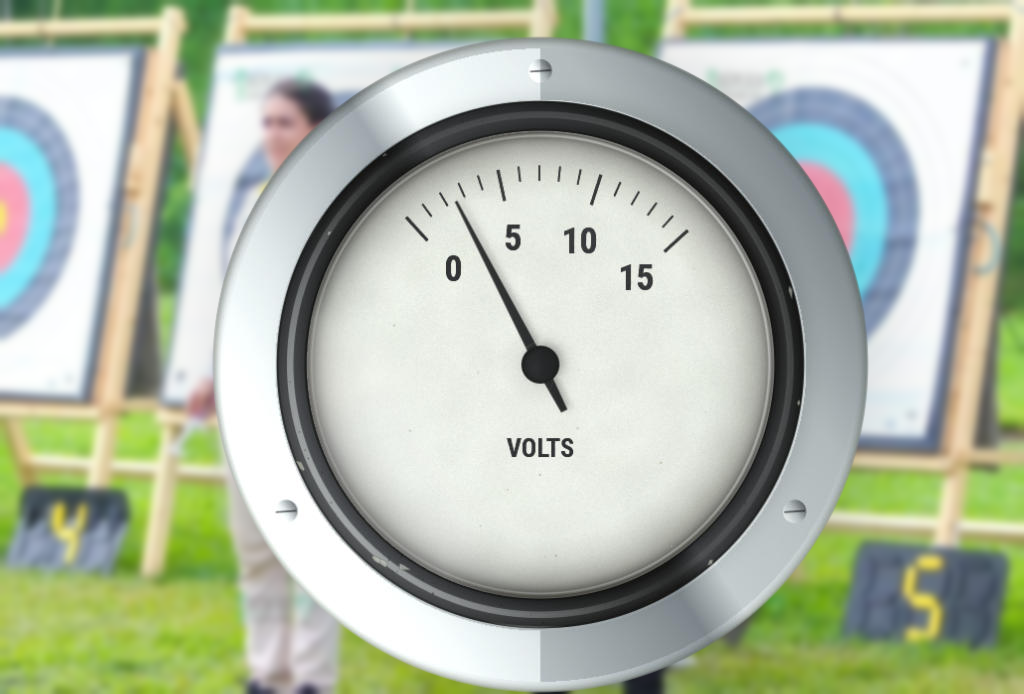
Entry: 2.5 V
